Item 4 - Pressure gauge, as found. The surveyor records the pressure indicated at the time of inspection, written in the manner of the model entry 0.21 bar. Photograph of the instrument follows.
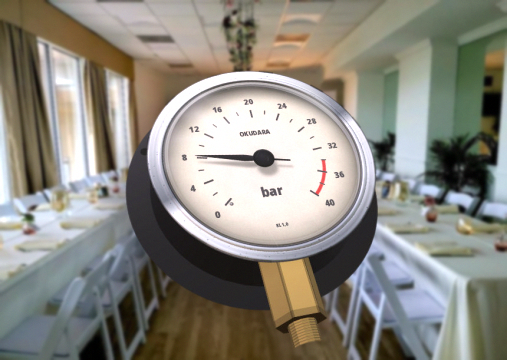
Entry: 8 bar
